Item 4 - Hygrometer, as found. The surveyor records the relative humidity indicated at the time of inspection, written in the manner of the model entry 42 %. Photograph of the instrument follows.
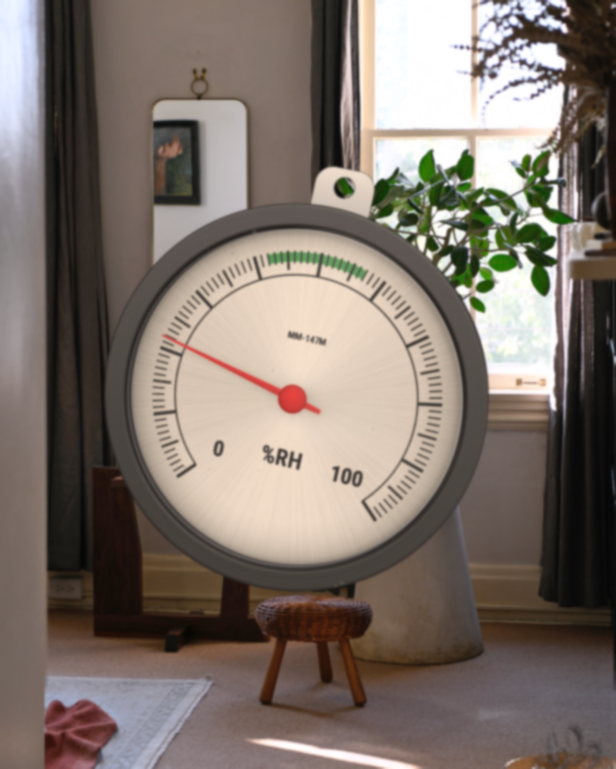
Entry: 22 %
